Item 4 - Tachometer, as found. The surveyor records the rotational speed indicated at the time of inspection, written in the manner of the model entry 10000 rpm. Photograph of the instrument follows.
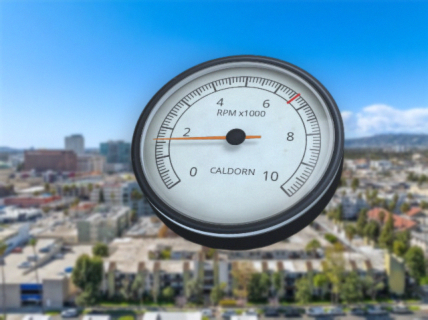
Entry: 1500 rpm
